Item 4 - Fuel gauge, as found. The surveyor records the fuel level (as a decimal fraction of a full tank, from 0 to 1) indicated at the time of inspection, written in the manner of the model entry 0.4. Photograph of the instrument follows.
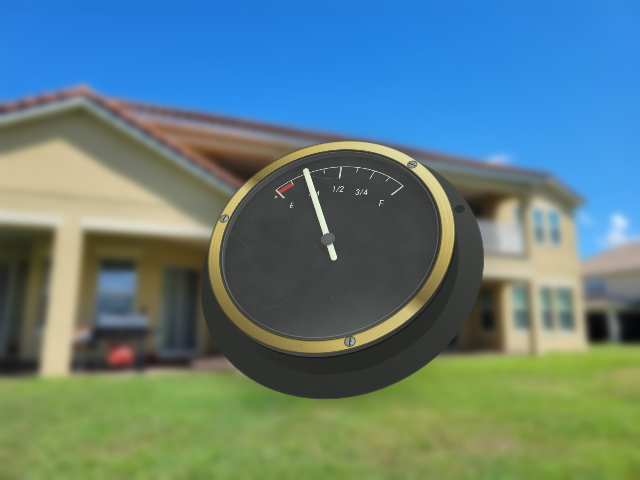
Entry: 0.25
